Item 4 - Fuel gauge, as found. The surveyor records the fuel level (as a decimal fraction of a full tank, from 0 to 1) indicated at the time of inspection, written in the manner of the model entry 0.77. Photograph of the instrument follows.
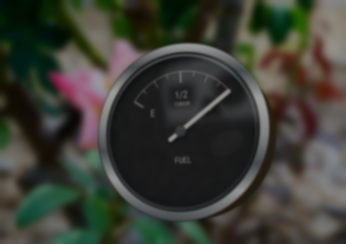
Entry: 1
